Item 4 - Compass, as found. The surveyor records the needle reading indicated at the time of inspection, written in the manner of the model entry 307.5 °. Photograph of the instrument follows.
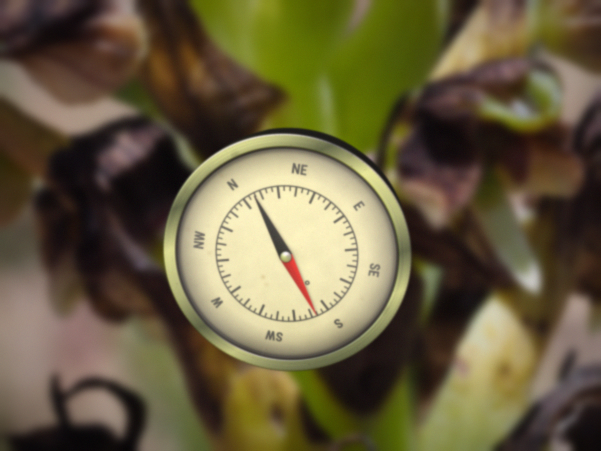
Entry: 190 °
